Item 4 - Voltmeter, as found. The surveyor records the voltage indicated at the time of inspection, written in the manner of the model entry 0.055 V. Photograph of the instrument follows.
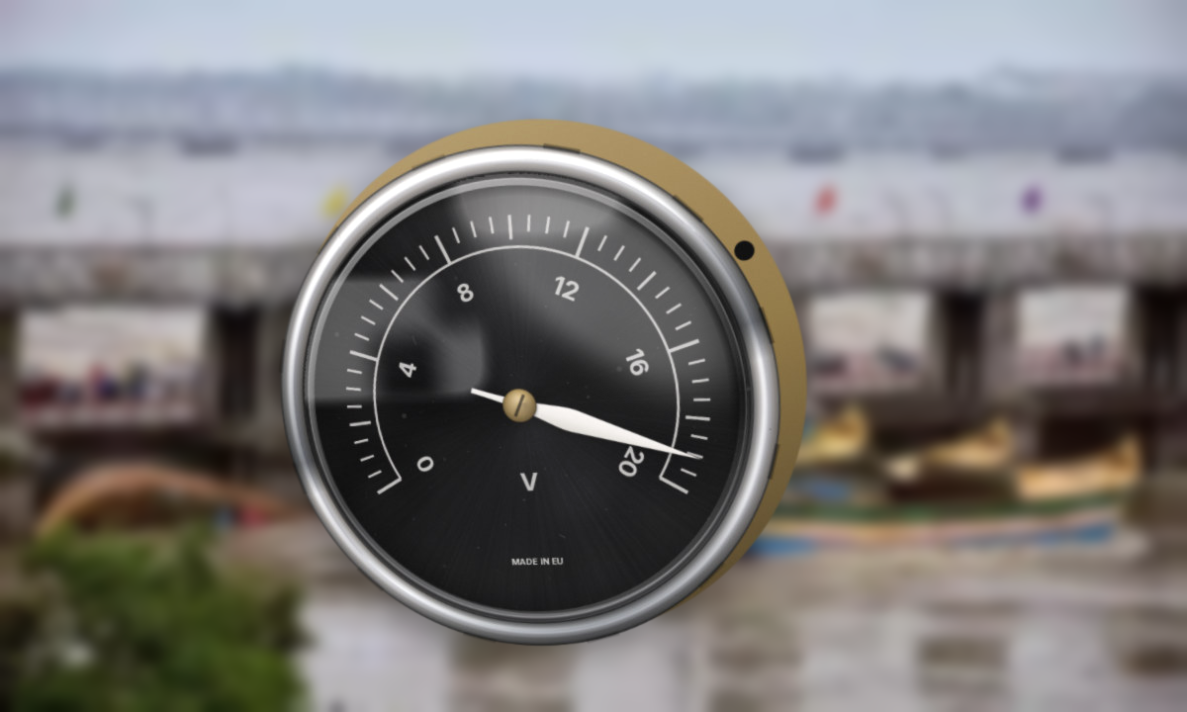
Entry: 19 V
